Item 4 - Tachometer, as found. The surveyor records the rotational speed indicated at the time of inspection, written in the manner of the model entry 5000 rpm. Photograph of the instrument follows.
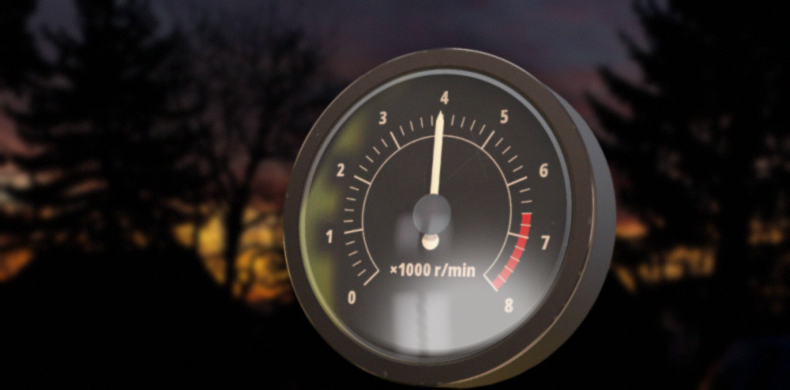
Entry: 4000 rpm
